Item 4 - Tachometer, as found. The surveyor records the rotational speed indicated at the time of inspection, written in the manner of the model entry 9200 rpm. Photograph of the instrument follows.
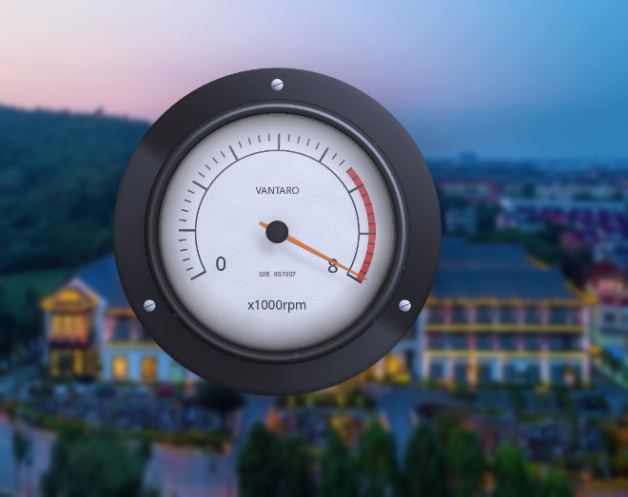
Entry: 7900 rpm
